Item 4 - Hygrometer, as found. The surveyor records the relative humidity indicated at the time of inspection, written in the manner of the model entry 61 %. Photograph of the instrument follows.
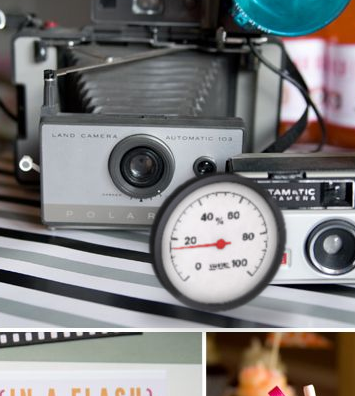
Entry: 16 %
